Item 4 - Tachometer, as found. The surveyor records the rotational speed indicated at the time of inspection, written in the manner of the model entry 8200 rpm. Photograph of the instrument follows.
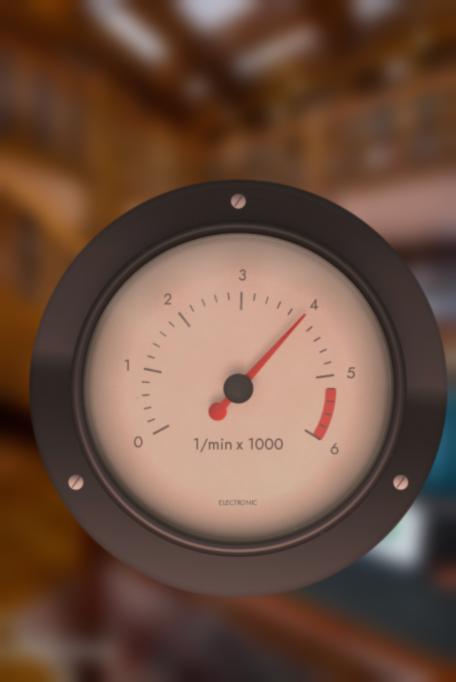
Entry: 4000 rpm
